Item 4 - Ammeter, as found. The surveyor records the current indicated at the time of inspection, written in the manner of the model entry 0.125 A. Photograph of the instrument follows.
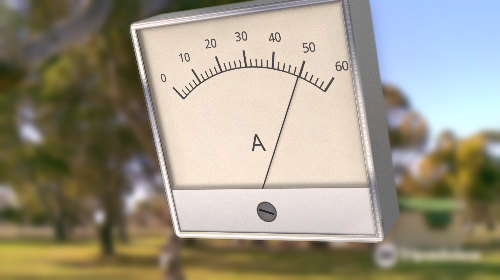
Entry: 50 A
